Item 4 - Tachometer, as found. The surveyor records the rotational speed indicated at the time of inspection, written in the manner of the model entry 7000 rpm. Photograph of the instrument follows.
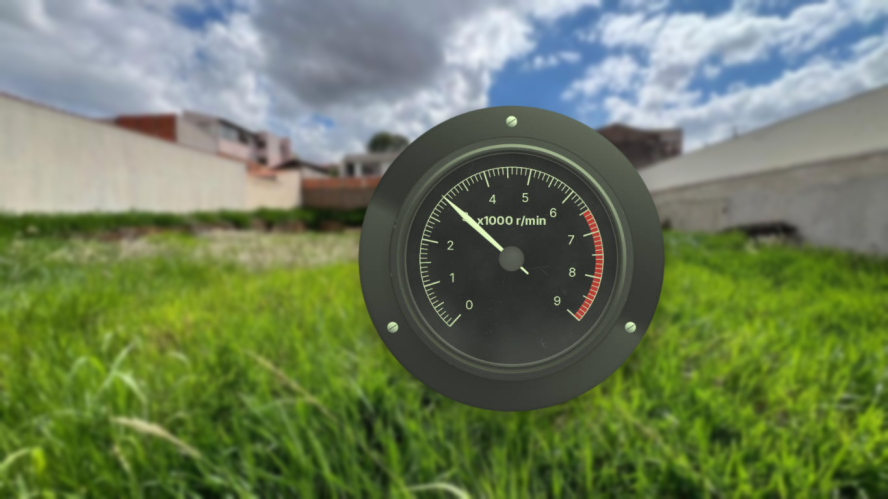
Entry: 3000 rpm
